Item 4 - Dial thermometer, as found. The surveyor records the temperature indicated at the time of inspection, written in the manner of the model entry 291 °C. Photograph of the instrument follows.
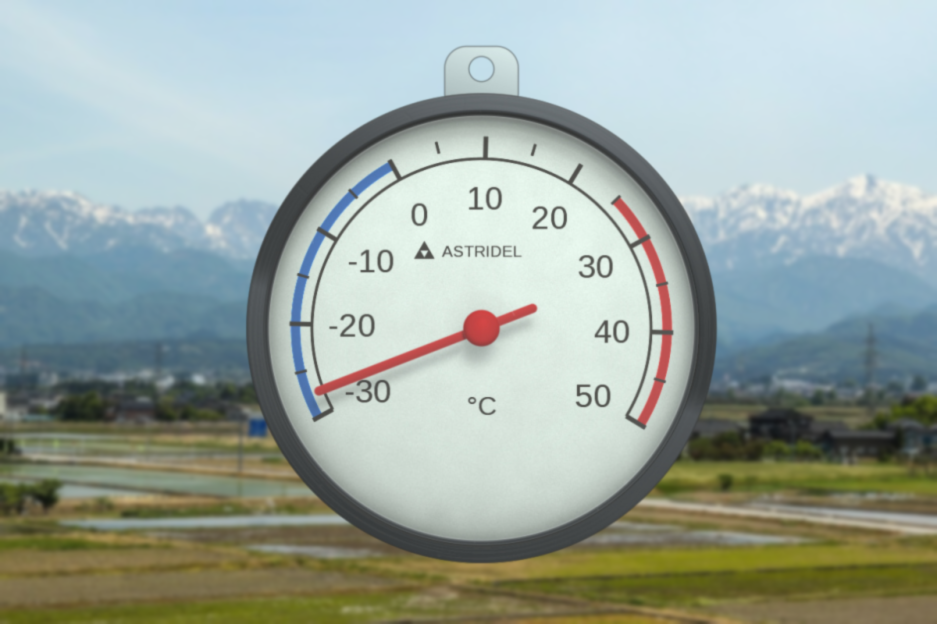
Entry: -27.5 °C
